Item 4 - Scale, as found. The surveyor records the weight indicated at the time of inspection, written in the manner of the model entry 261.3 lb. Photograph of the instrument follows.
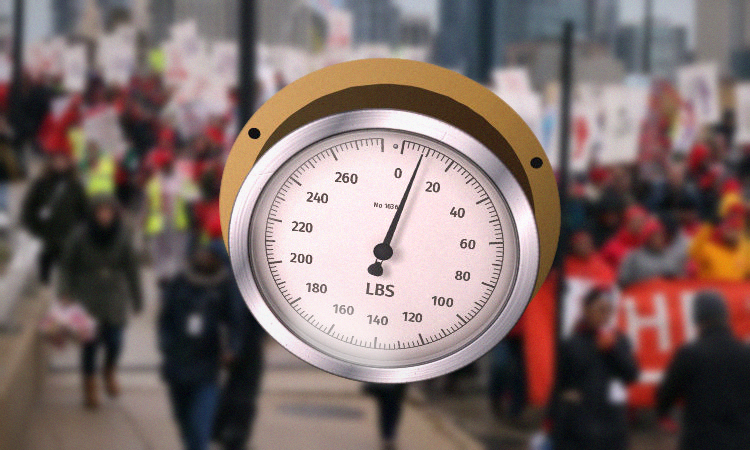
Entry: 8 lb
